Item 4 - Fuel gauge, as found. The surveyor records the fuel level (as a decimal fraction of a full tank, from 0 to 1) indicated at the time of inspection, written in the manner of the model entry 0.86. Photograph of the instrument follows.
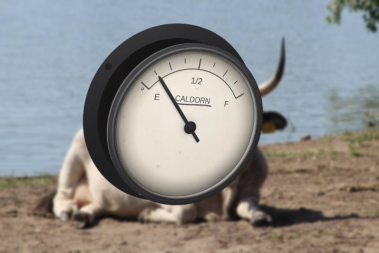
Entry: 0.125
